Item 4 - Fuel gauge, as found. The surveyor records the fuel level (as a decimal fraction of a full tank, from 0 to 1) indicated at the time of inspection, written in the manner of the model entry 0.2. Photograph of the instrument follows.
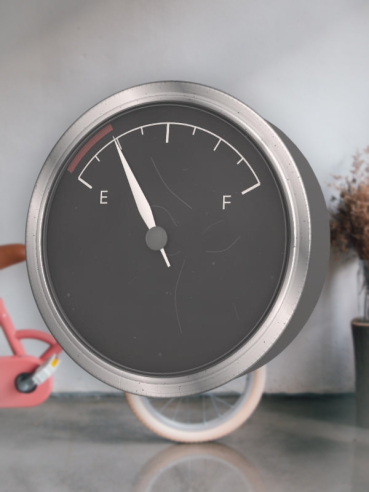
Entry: 0.25
